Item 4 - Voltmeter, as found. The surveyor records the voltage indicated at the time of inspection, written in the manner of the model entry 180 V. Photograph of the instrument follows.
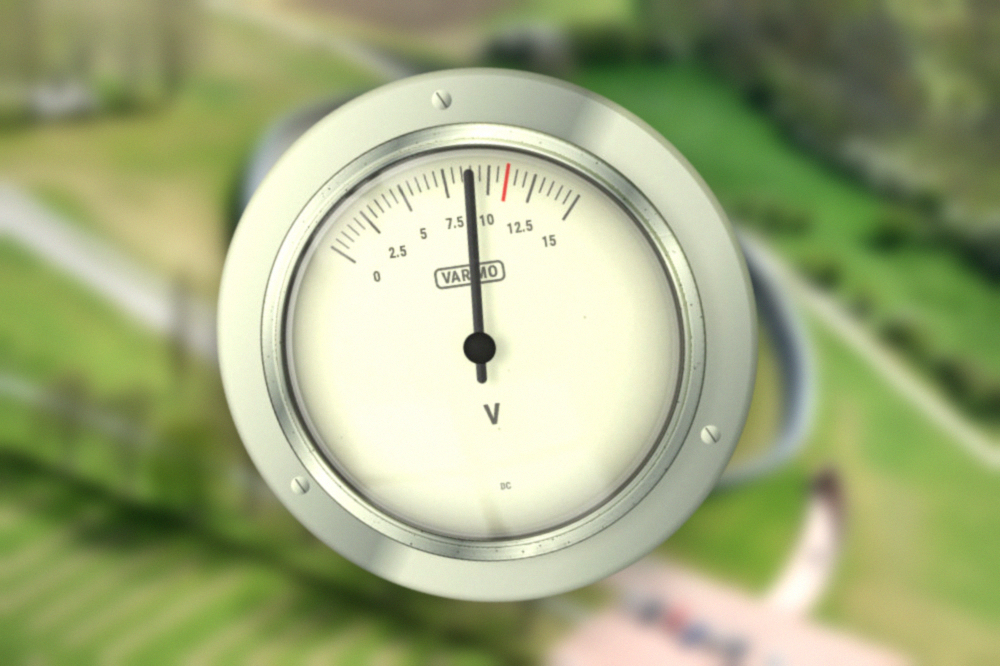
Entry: 9 V
